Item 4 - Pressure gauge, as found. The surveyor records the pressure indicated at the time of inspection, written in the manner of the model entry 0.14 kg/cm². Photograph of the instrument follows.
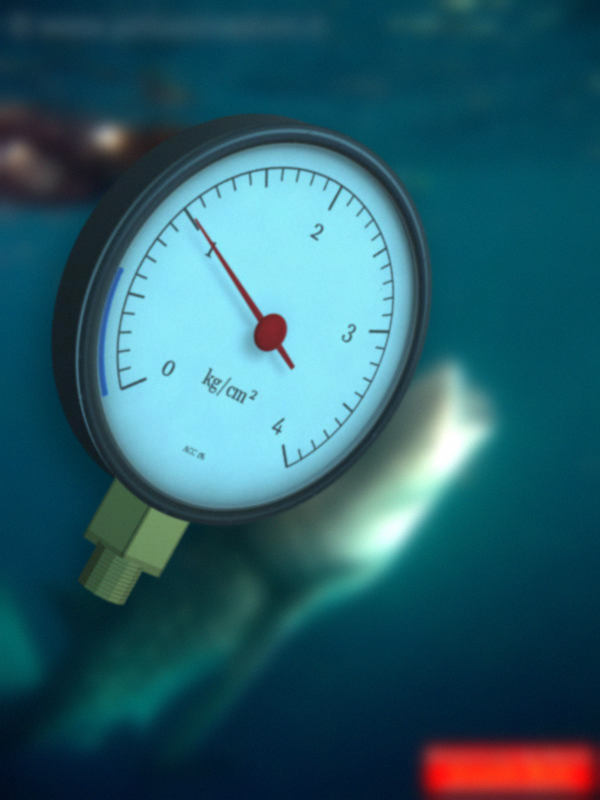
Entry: 1 kg/cm²
